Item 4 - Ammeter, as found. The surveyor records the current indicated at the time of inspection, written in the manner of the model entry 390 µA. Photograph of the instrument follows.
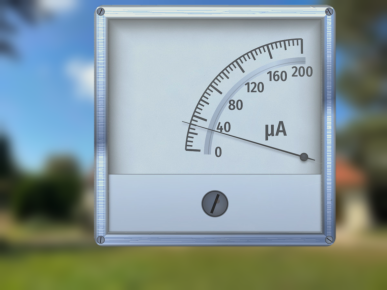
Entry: 30 µA
